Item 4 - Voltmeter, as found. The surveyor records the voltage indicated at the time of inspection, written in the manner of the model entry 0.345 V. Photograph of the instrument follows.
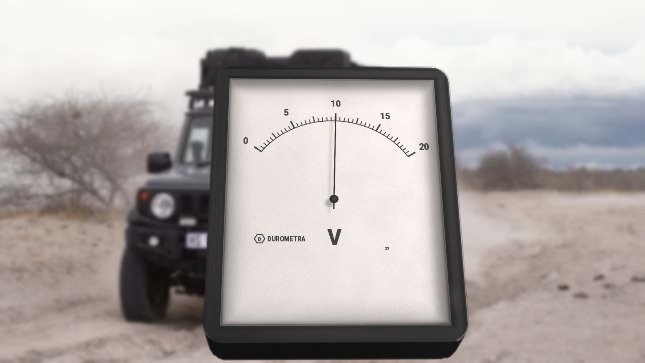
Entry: 10 V
